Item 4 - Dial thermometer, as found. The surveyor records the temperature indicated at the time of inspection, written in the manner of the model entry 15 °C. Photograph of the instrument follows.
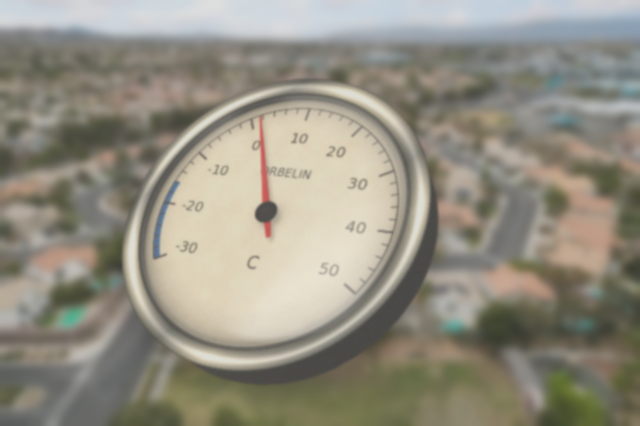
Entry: 2 °C
